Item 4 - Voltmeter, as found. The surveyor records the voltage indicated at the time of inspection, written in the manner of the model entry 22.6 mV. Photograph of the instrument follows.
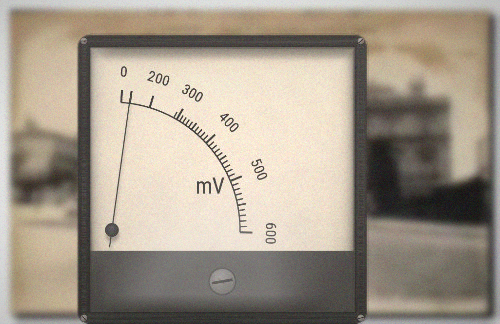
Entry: 100 mV
